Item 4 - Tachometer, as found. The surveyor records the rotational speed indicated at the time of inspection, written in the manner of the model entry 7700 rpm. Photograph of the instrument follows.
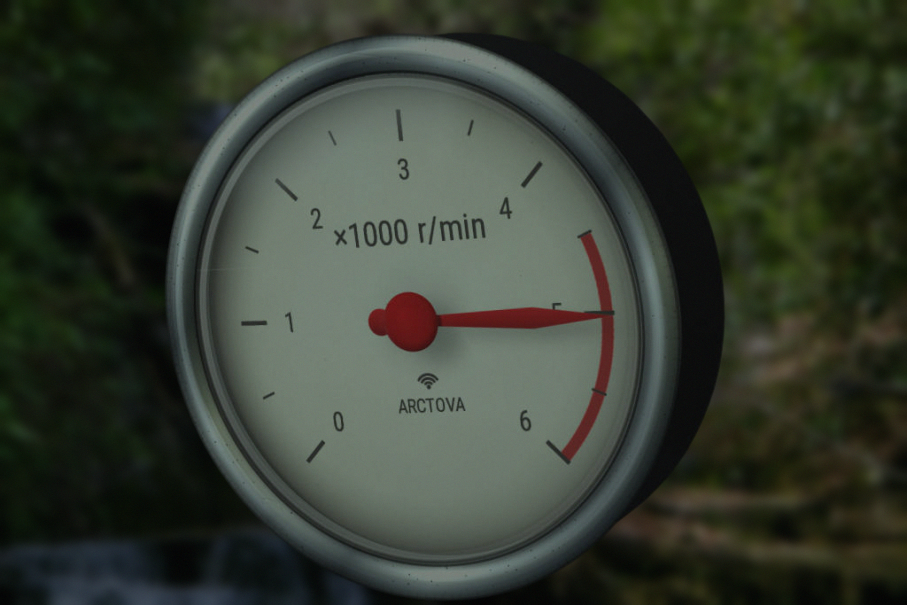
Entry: 5000 rpm
